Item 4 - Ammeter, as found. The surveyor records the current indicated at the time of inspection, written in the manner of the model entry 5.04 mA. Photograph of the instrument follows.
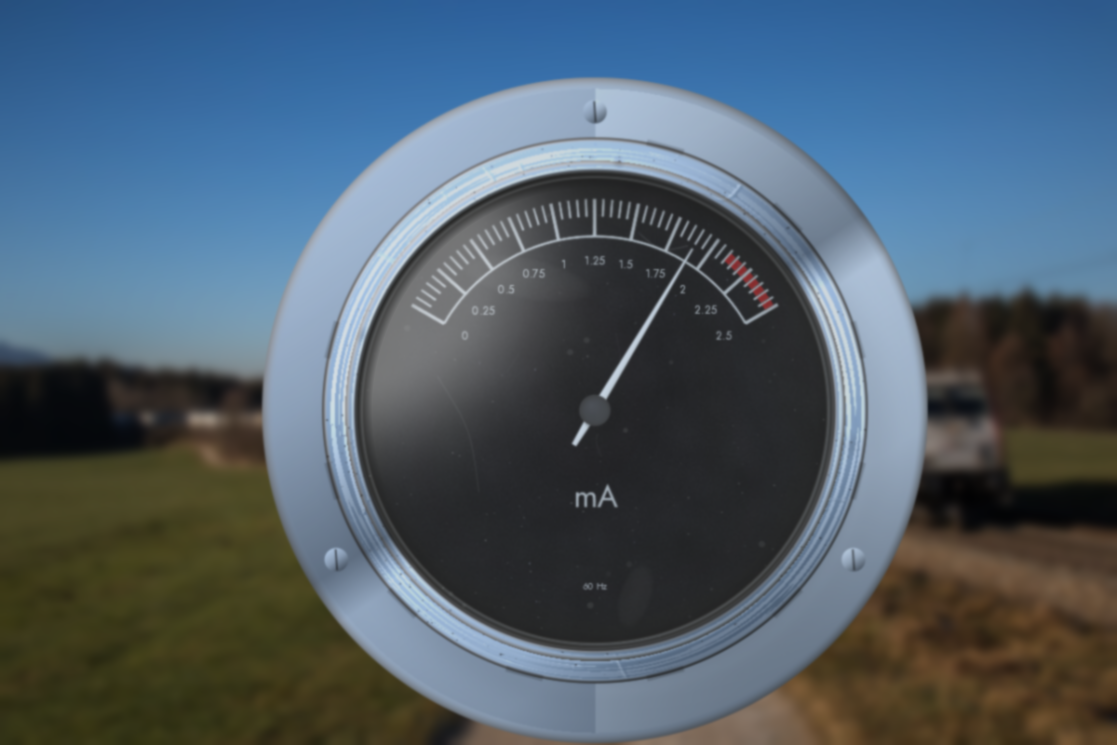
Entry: 1.9 mA
